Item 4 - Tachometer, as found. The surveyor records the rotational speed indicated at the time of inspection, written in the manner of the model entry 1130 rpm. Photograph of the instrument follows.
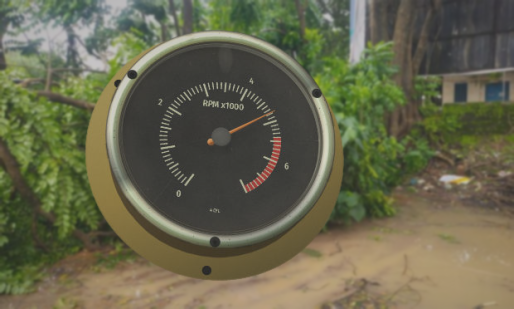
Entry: 4800 rpm
